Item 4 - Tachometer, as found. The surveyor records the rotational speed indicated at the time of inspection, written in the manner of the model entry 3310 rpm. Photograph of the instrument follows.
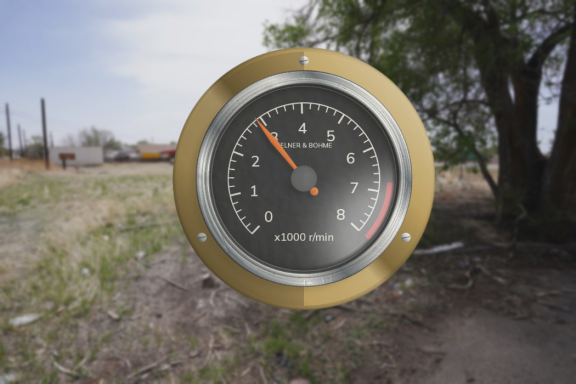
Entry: 2900 rpm
